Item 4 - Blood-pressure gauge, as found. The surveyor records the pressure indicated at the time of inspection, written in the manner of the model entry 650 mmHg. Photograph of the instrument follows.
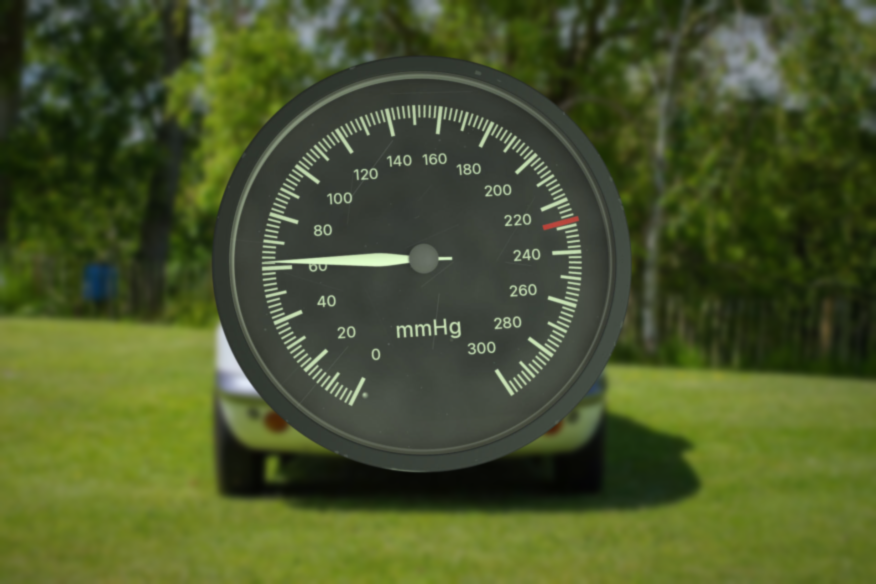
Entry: 62 mmHg
